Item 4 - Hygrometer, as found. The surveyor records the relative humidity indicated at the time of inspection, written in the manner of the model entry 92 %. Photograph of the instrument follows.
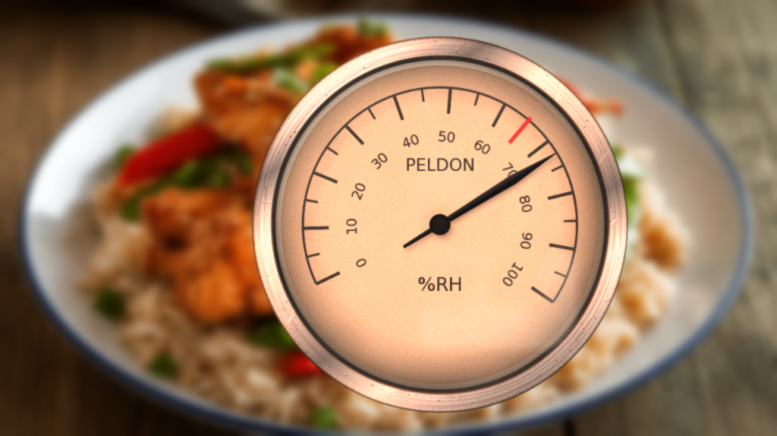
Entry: 72.5 %
